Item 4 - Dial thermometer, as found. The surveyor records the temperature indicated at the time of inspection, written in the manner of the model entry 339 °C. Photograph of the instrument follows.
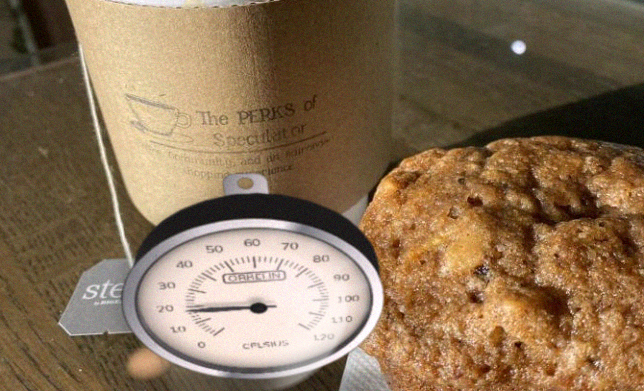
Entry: 20 °C
